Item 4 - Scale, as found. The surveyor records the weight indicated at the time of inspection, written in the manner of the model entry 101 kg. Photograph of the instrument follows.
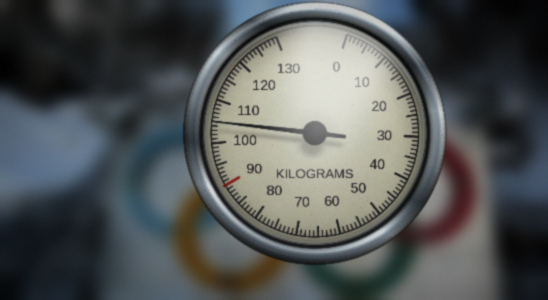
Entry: 105 kg
